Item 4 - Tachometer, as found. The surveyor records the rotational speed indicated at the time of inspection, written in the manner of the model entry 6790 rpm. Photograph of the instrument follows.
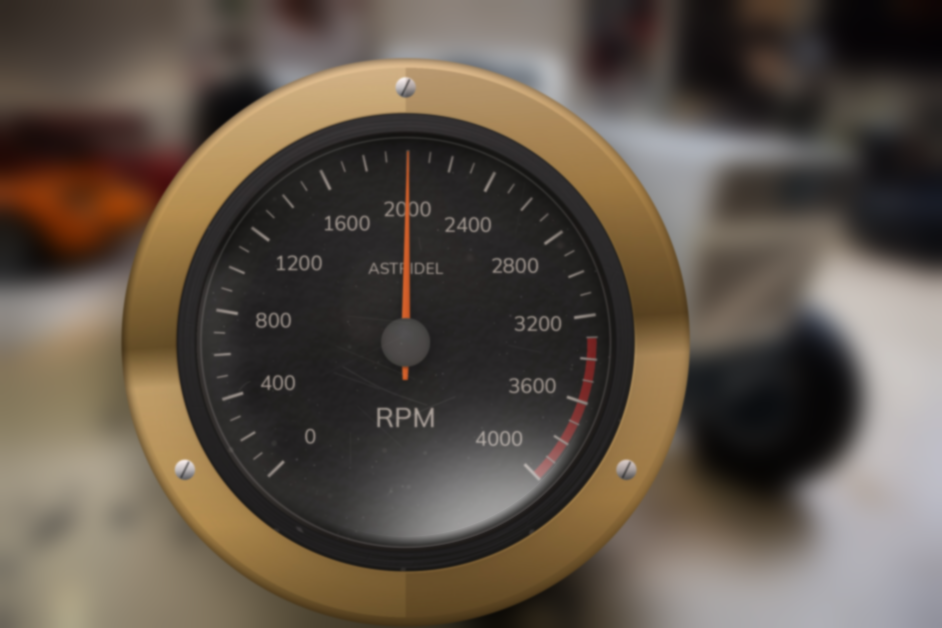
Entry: 2000 rpm
